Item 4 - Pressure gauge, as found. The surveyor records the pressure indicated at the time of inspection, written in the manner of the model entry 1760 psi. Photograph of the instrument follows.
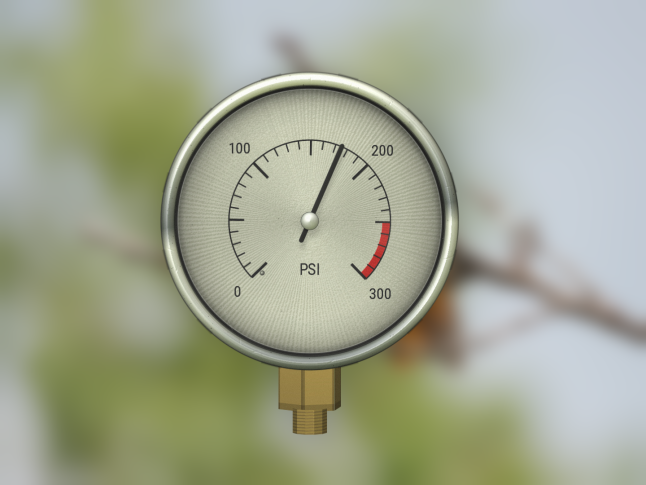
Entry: 175 psi
